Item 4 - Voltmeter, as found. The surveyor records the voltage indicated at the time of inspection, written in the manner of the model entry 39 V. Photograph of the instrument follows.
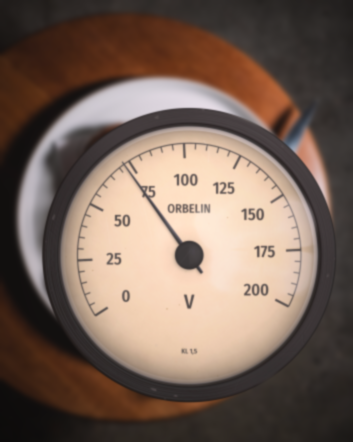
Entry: 72.5 V
